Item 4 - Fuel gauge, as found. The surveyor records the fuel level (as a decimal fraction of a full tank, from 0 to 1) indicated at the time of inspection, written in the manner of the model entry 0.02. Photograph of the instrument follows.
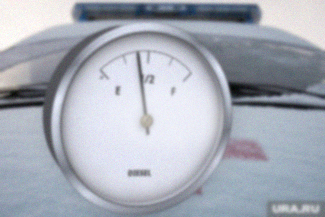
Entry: 0.375
